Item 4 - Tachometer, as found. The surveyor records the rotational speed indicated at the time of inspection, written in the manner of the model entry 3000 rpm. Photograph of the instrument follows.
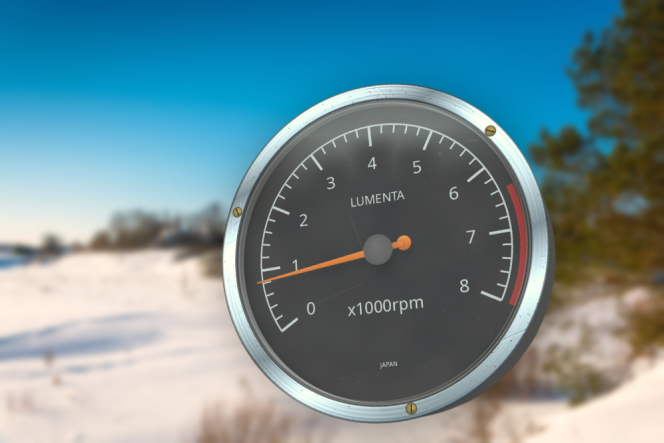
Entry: 800 rpm
